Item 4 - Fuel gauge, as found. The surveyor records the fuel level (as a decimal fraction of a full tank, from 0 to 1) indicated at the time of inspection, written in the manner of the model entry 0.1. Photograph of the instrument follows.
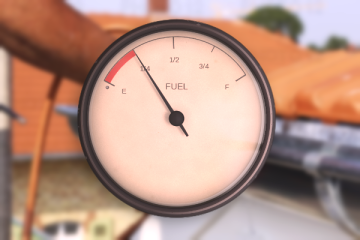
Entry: 0.25
